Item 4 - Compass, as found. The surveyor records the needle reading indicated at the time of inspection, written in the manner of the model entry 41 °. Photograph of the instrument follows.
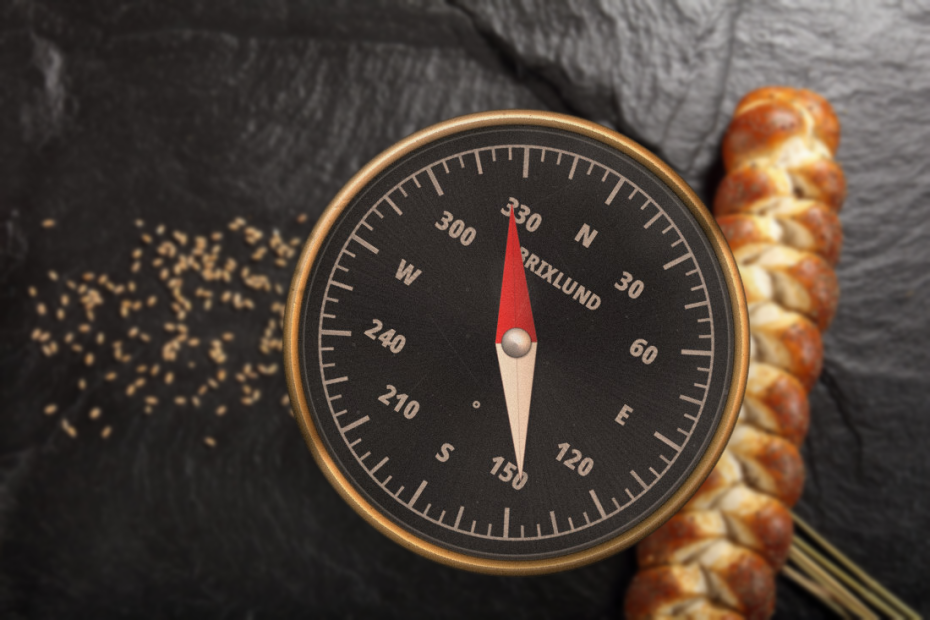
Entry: 325 °
